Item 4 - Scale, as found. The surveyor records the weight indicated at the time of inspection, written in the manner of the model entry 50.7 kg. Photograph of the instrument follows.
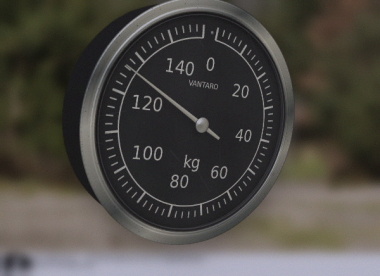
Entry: 126 kg
